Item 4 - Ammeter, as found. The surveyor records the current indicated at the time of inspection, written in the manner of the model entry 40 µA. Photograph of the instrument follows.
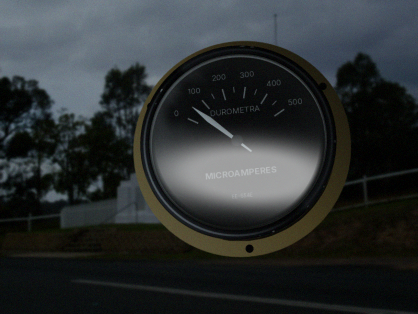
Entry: 50 µA
